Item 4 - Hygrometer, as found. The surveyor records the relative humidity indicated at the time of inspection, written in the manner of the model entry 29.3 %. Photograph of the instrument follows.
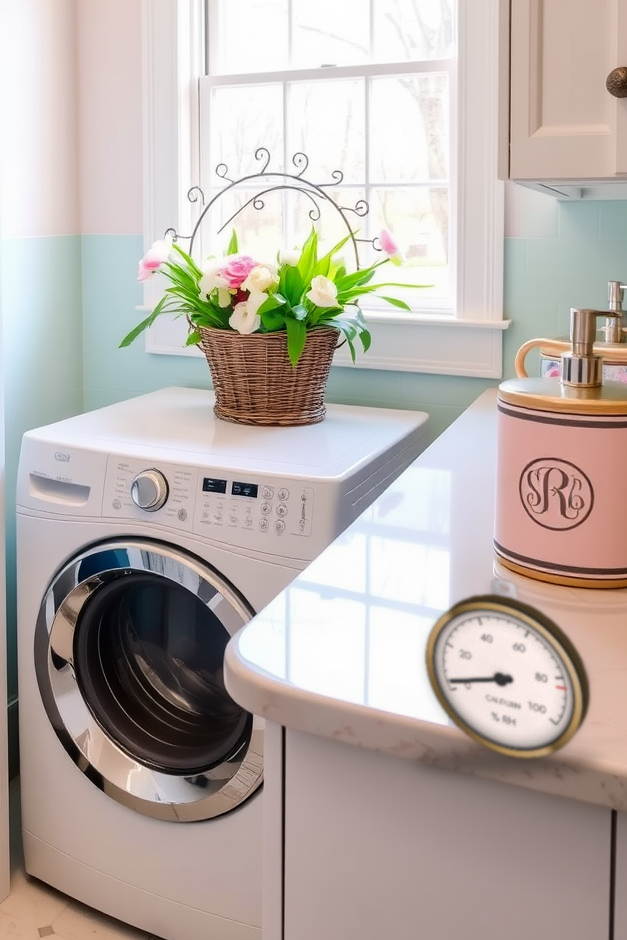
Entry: 4 %
